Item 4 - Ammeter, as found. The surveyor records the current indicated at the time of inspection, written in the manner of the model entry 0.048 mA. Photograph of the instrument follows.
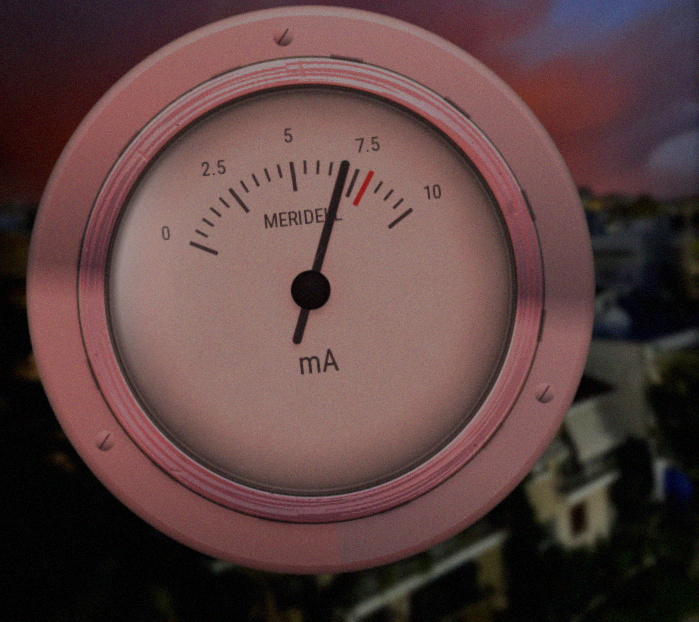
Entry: 7 mA
